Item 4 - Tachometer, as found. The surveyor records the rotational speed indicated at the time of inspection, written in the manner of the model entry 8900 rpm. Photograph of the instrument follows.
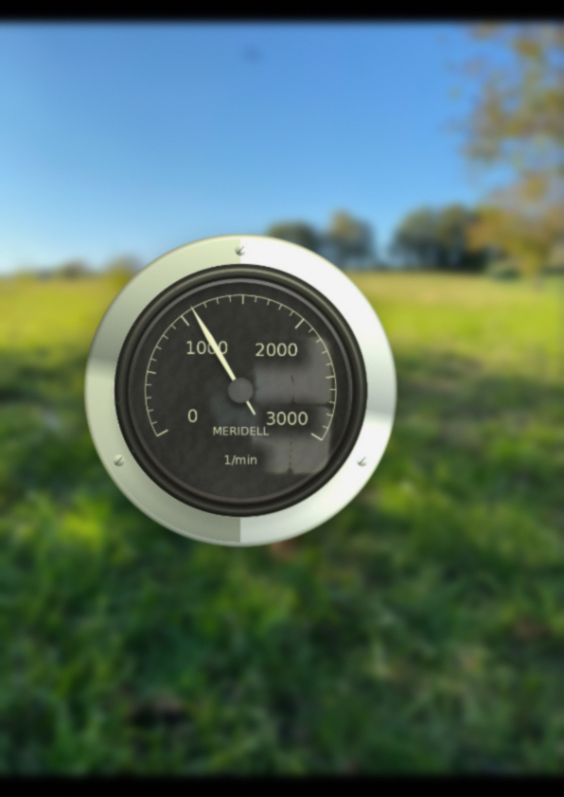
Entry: 1100 rpm
